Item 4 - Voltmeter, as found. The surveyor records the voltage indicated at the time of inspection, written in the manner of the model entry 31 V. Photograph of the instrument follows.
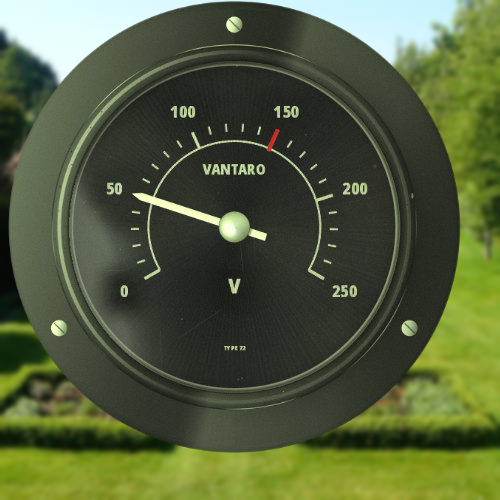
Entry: 50 V
